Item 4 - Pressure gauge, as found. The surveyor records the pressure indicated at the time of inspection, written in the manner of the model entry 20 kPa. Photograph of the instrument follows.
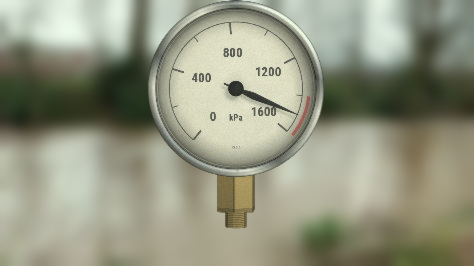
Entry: 1500 kPa
